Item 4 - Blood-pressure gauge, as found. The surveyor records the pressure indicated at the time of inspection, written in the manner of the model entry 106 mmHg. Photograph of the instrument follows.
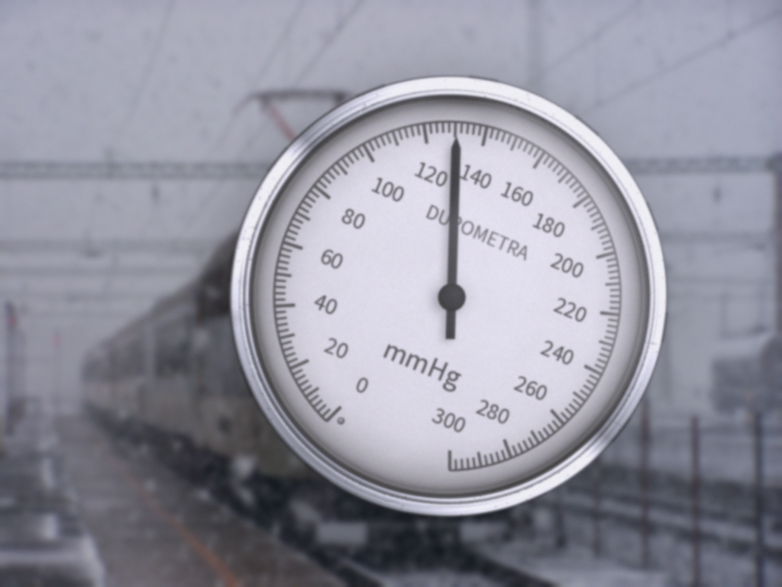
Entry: 130 mmHg
